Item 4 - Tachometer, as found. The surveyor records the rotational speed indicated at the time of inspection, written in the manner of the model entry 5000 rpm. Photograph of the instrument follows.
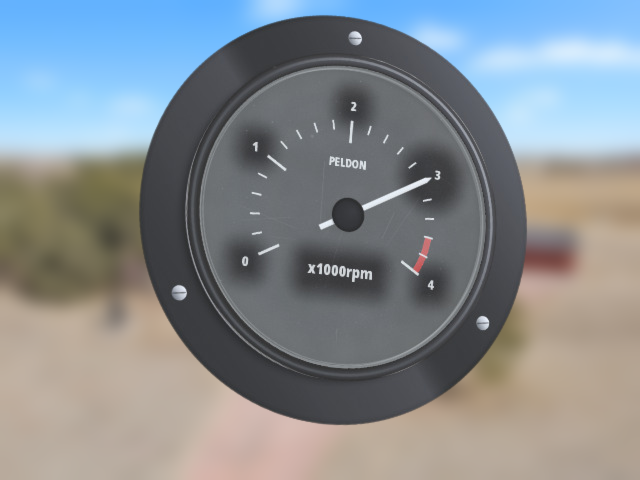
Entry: 3000 rpm
